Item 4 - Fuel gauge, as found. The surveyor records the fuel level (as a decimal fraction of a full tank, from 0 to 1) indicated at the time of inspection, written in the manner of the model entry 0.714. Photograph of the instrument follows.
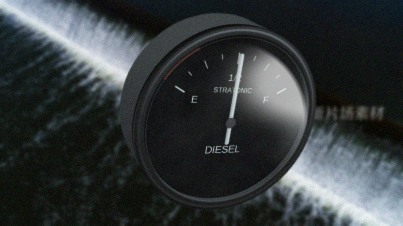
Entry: 0.5
